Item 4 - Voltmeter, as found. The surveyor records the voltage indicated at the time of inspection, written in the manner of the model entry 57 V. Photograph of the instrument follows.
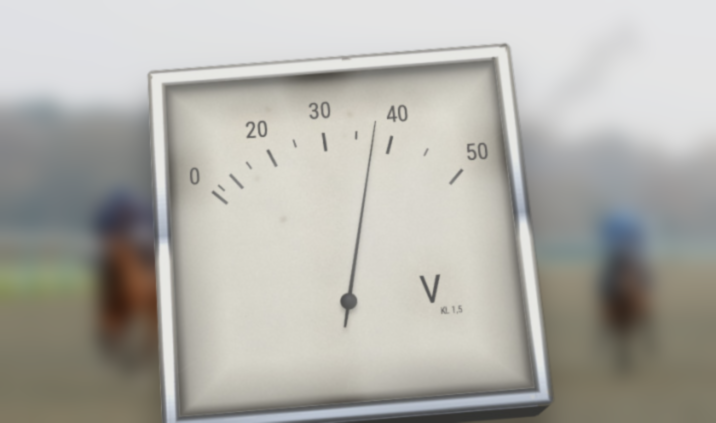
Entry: 37.5 V
